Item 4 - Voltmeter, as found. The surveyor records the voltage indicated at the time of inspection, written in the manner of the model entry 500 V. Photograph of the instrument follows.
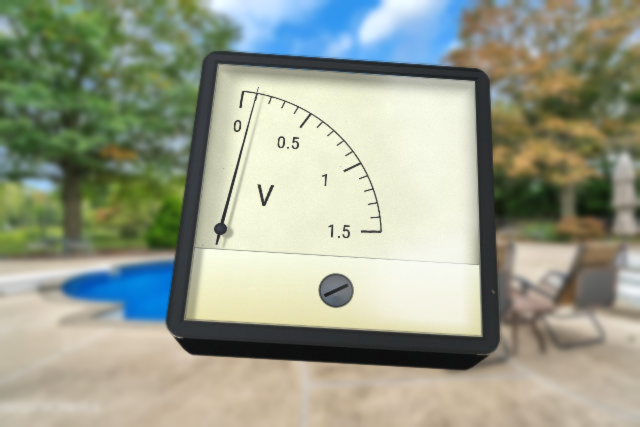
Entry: 0.1 V
